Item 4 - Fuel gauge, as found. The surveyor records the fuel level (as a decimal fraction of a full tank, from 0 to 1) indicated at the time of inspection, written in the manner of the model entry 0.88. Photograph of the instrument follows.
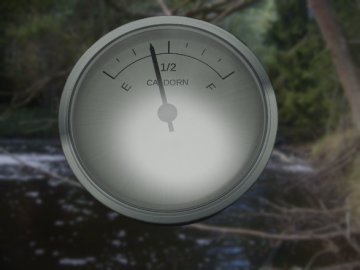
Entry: 0.375
